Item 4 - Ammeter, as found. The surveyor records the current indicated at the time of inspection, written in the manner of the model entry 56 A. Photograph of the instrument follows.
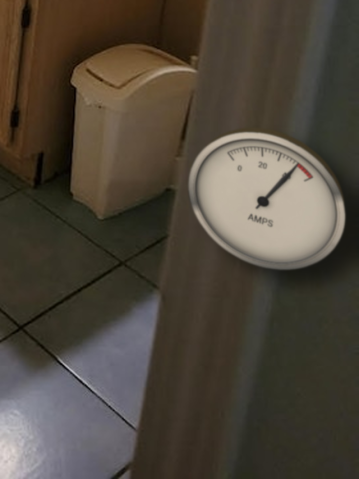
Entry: 40 A
